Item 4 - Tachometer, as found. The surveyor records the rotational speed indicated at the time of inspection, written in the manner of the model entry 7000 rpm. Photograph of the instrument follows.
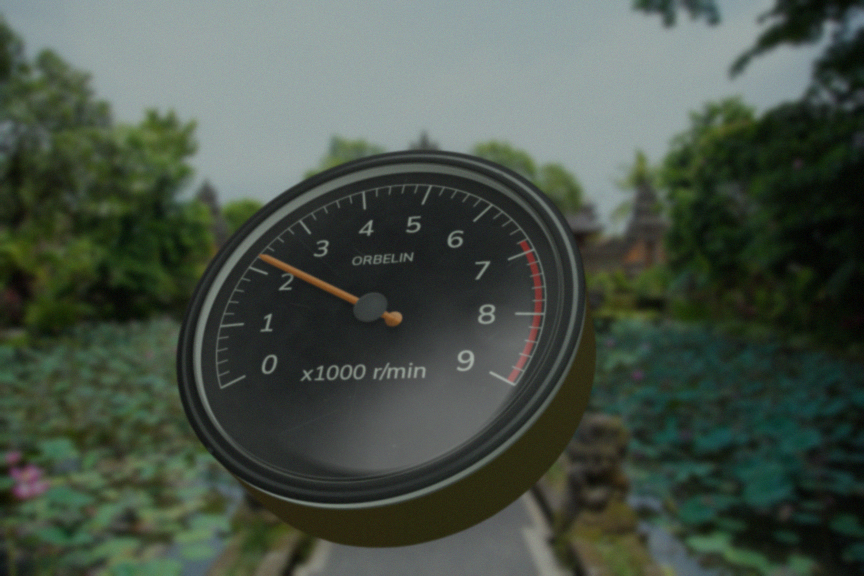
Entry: 2200 rpm
